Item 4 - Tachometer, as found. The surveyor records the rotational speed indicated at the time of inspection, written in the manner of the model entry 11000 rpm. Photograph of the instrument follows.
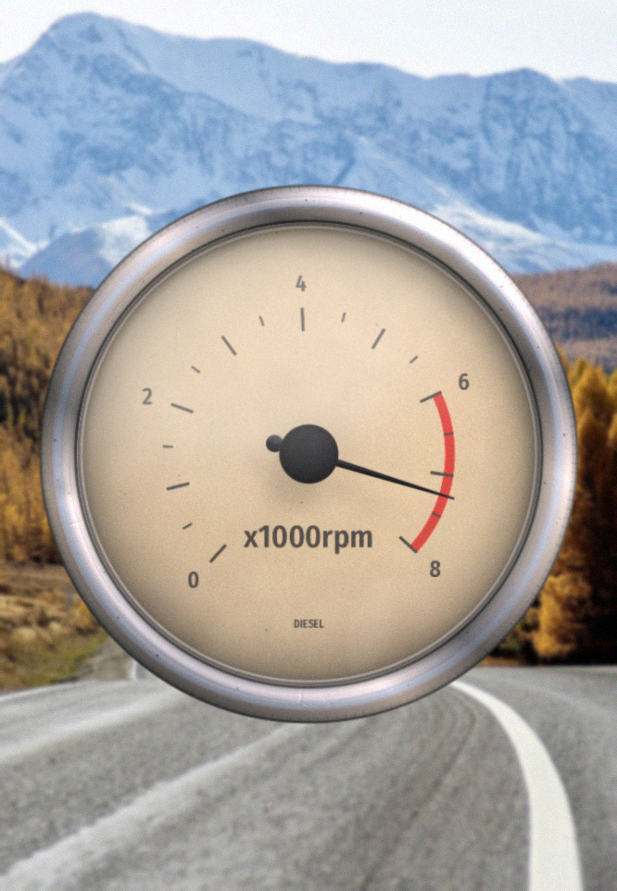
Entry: 7250 rpm
